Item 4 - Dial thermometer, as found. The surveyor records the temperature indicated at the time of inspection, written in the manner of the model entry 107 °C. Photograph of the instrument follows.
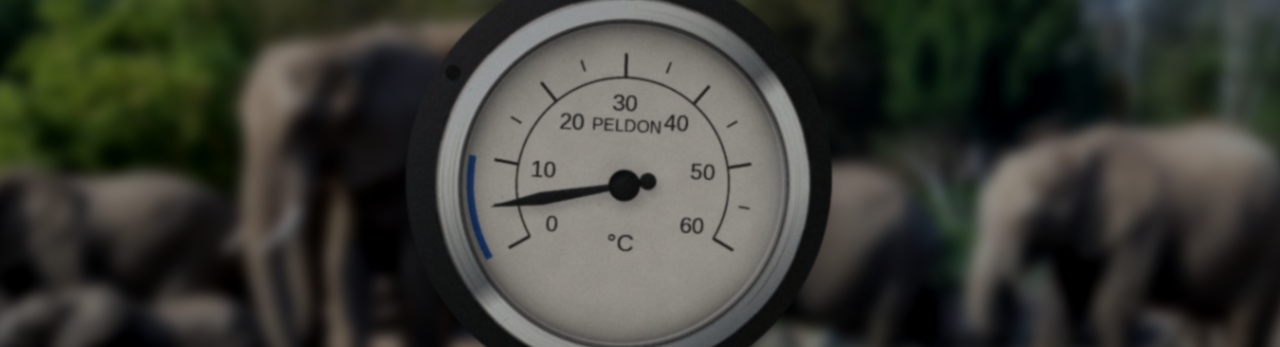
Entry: 5 °C
